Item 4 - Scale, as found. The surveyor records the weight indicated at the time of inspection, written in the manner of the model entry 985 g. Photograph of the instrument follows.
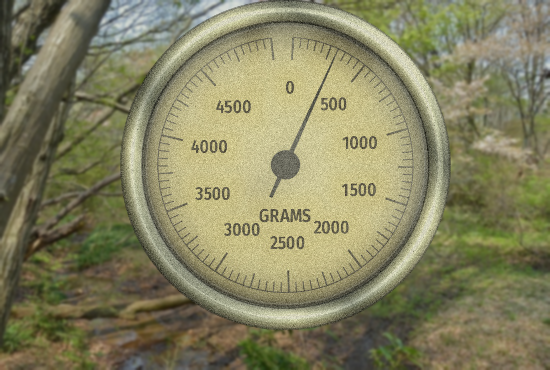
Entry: 300 g
